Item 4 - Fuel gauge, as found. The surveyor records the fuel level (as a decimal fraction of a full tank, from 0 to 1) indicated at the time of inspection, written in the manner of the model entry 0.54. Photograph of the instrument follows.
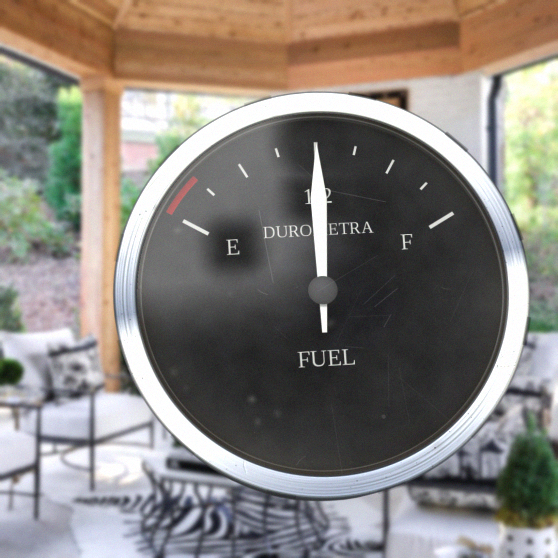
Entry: 0.5
